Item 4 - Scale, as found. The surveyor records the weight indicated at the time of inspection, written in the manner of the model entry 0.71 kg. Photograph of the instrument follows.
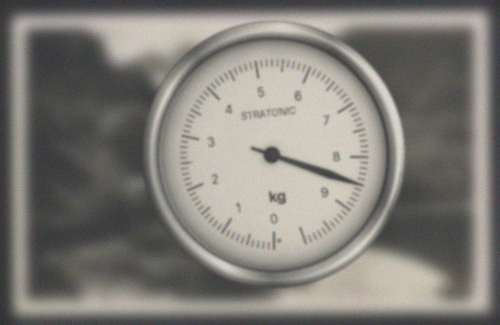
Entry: 8.5 kg
